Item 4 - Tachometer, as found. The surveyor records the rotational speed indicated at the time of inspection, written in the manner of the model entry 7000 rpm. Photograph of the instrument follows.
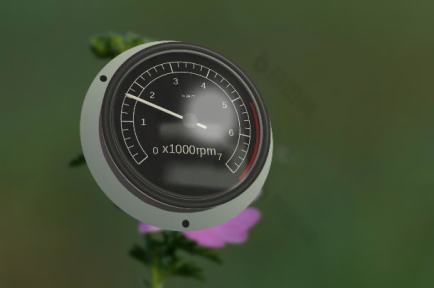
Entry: 1600 rpm
